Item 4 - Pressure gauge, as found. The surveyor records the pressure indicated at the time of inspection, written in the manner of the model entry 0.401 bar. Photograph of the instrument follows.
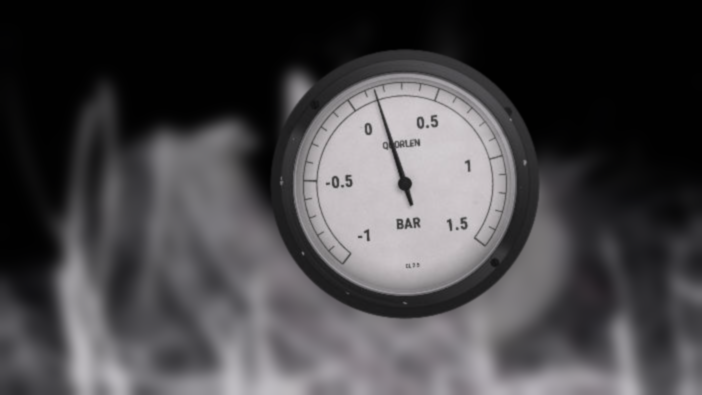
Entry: 0.15 bar
